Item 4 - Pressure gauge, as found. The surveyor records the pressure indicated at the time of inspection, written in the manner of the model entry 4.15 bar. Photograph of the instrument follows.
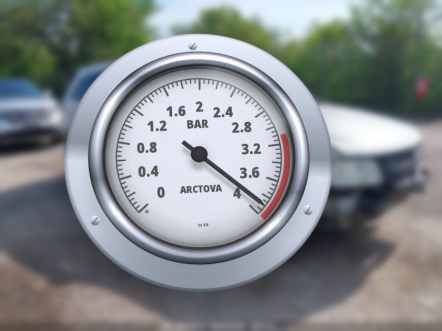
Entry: 3.9 bar
